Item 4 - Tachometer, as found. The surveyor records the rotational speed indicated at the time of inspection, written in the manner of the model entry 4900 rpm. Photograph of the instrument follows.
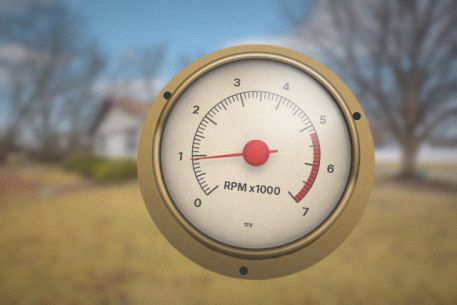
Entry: 900 rpm
